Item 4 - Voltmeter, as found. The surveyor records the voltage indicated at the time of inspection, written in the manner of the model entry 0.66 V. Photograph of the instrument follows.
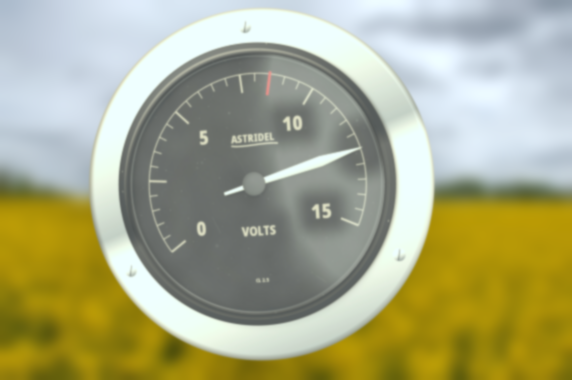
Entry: 12.5 V
